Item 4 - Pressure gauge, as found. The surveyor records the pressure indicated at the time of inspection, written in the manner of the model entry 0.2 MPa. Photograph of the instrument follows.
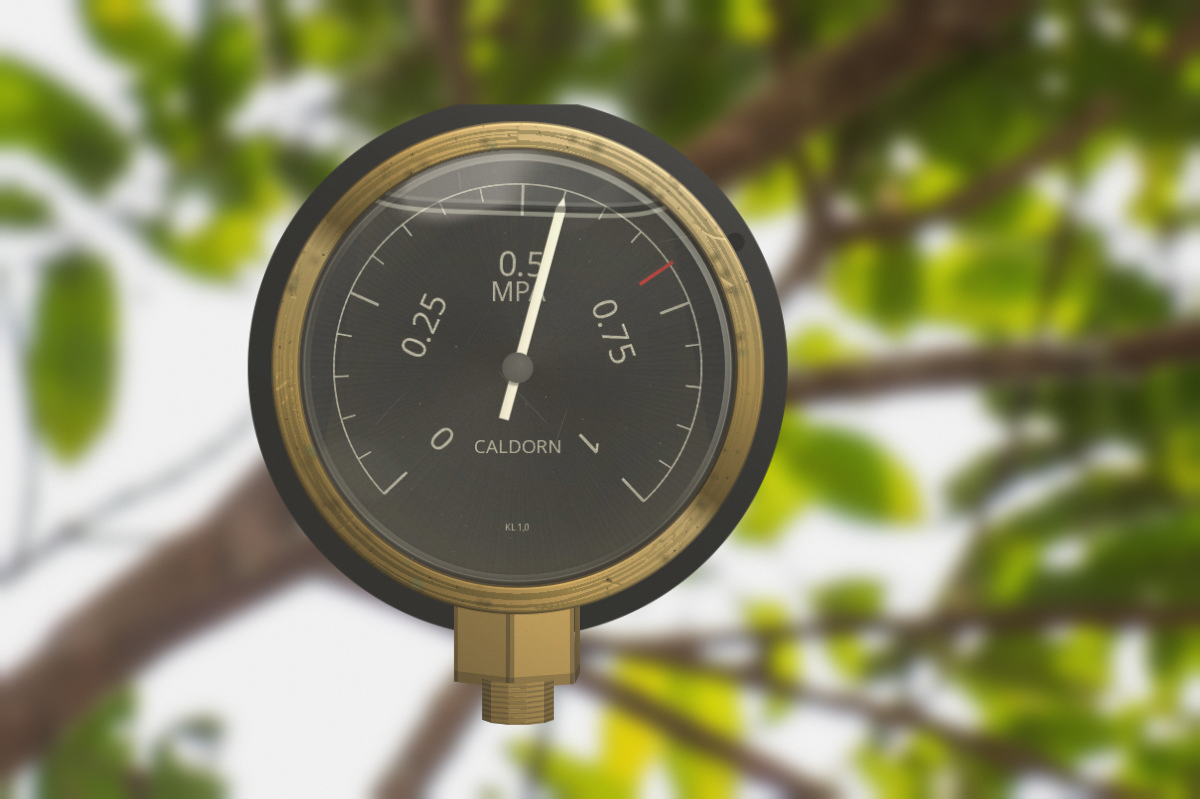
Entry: 0.55 MPa
